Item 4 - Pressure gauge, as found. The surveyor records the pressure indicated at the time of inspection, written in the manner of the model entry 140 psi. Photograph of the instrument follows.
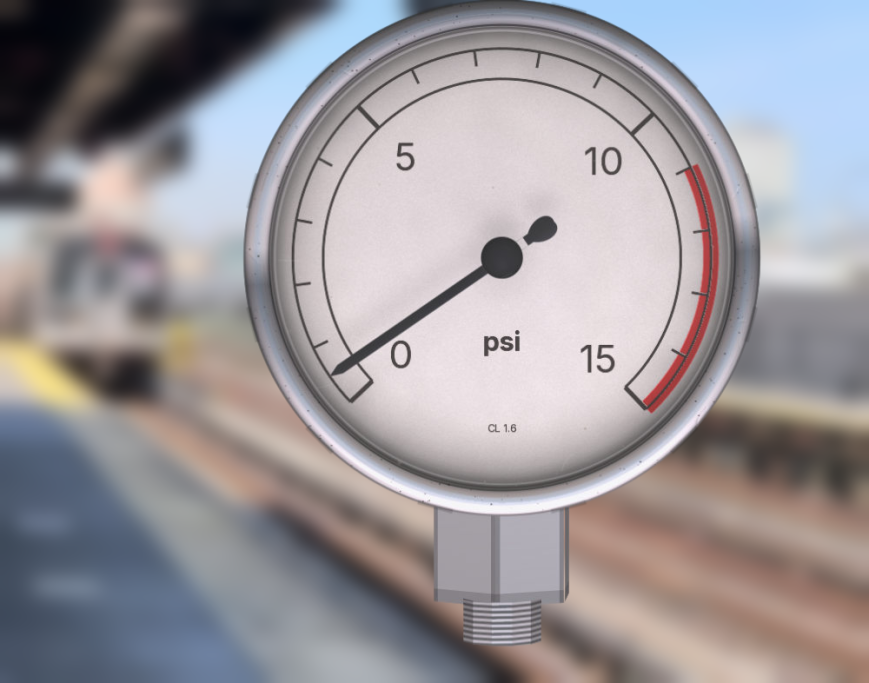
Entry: 0.5 psi
